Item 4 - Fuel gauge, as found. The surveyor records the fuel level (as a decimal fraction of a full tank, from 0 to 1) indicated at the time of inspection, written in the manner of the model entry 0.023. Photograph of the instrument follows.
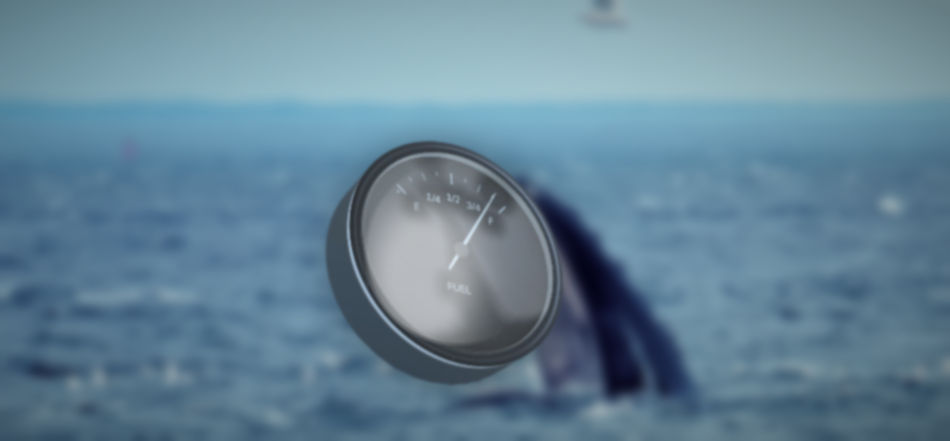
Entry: 0.875
